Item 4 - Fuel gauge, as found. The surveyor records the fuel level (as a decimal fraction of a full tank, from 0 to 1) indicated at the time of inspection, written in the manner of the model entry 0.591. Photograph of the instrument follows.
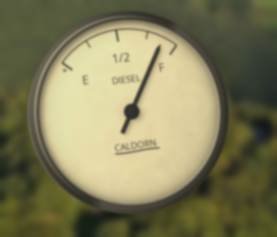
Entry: 0.875
